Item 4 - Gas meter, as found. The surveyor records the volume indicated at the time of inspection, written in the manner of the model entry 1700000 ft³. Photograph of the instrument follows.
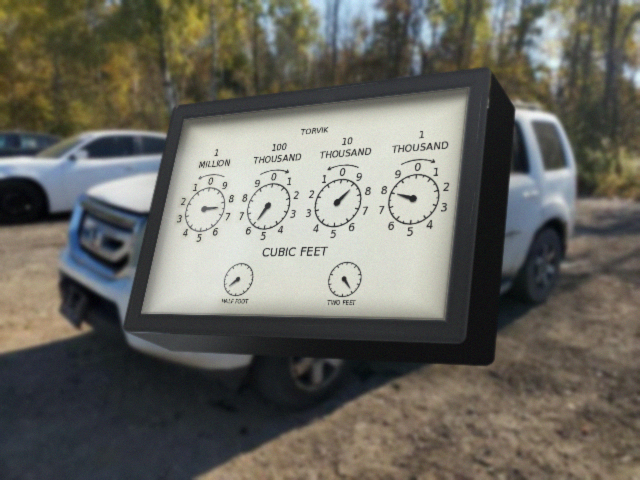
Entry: 758800 ft³
